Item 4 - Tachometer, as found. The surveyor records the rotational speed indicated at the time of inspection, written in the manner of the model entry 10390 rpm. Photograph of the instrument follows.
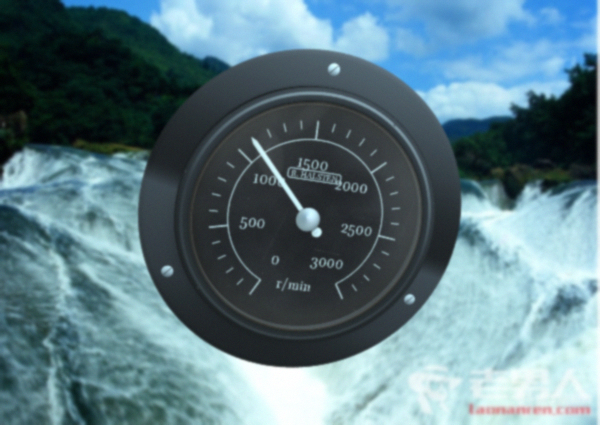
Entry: 1100 rpm
